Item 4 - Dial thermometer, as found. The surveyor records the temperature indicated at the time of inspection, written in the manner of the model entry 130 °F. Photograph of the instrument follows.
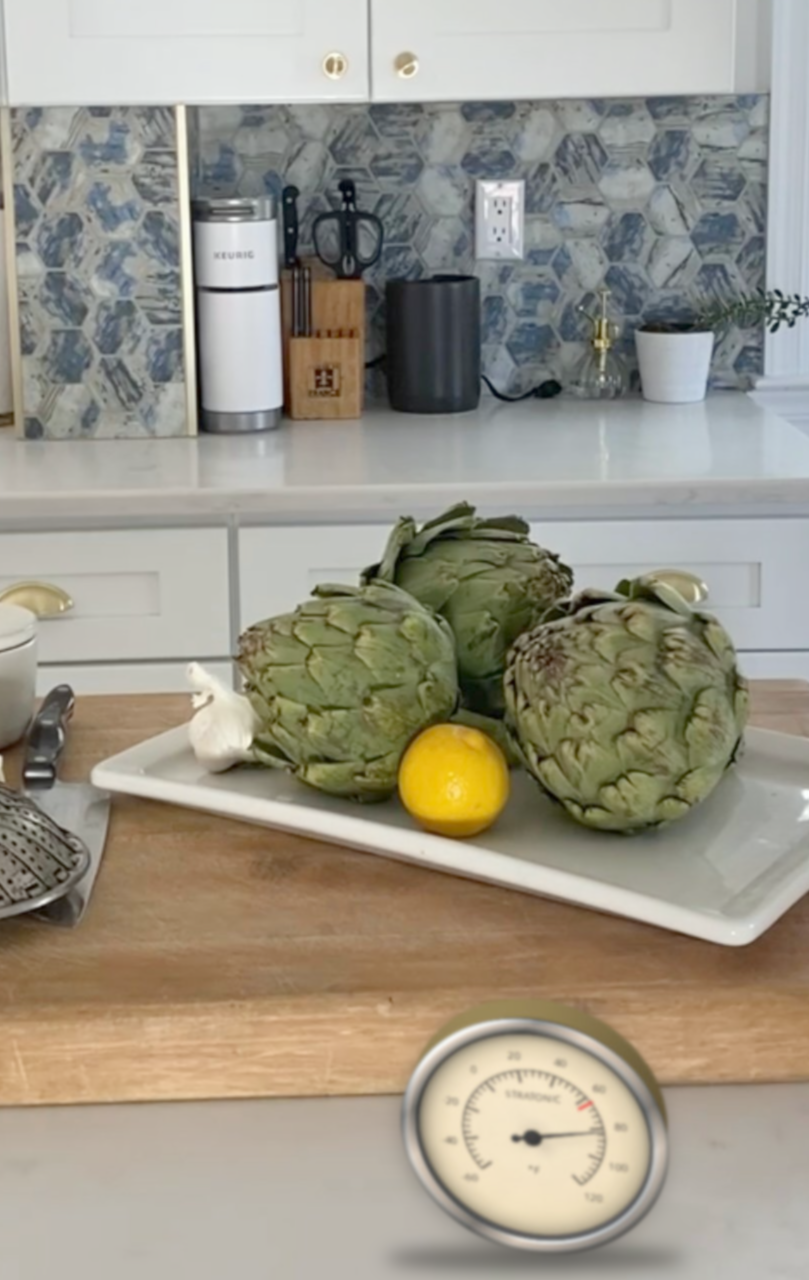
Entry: 80 °F
